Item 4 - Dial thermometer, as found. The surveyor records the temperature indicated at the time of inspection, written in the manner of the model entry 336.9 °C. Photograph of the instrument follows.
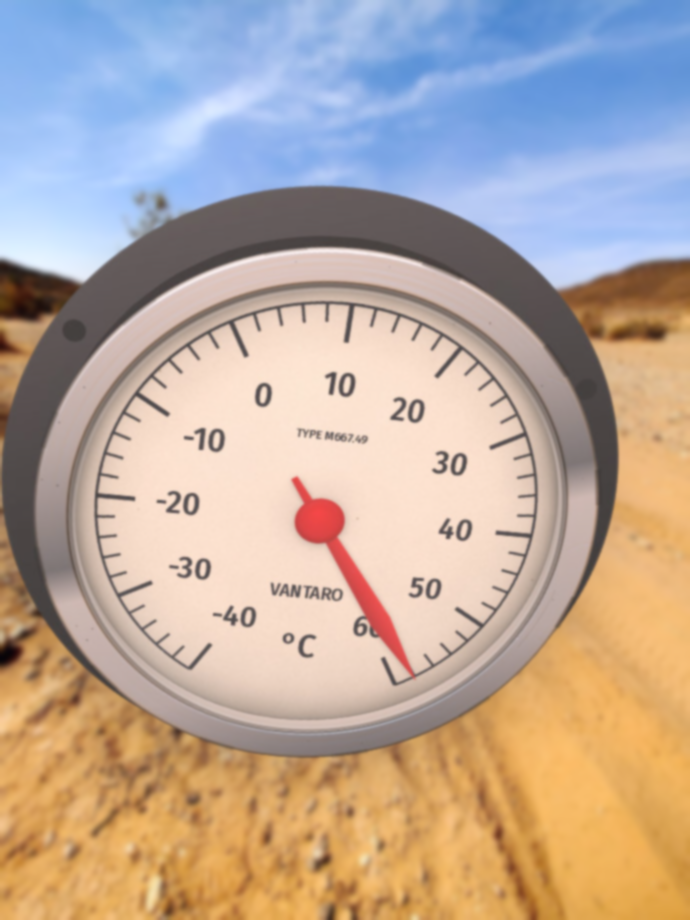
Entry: 58 °C
